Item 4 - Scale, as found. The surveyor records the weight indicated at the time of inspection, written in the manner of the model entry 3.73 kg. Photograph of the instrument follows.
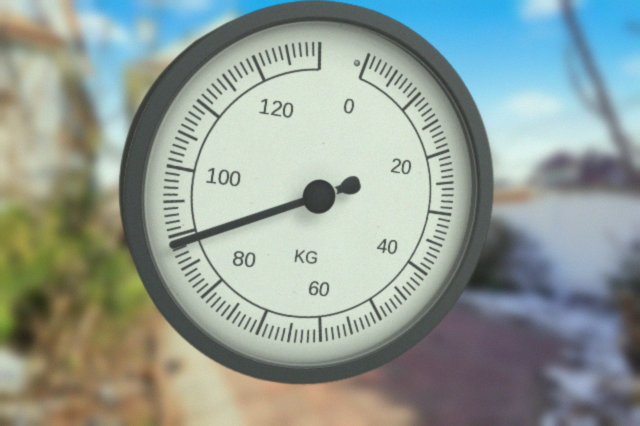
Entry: 89 kg
